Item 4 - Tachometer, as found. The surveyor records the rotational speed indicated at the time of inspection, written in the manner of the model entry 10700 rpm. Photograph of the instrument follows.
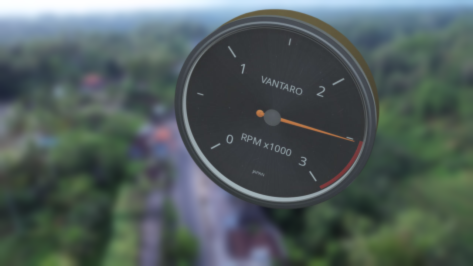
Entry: 2500 rpm
